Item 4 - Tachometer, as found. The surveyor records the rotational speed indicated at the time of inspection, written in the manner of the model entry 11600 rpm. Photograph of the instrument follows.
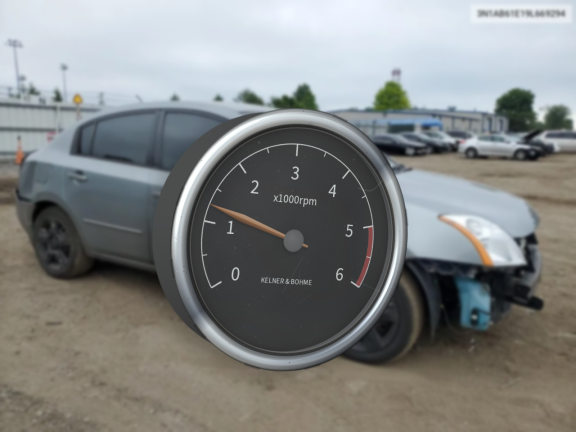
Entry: 1250 rpm
